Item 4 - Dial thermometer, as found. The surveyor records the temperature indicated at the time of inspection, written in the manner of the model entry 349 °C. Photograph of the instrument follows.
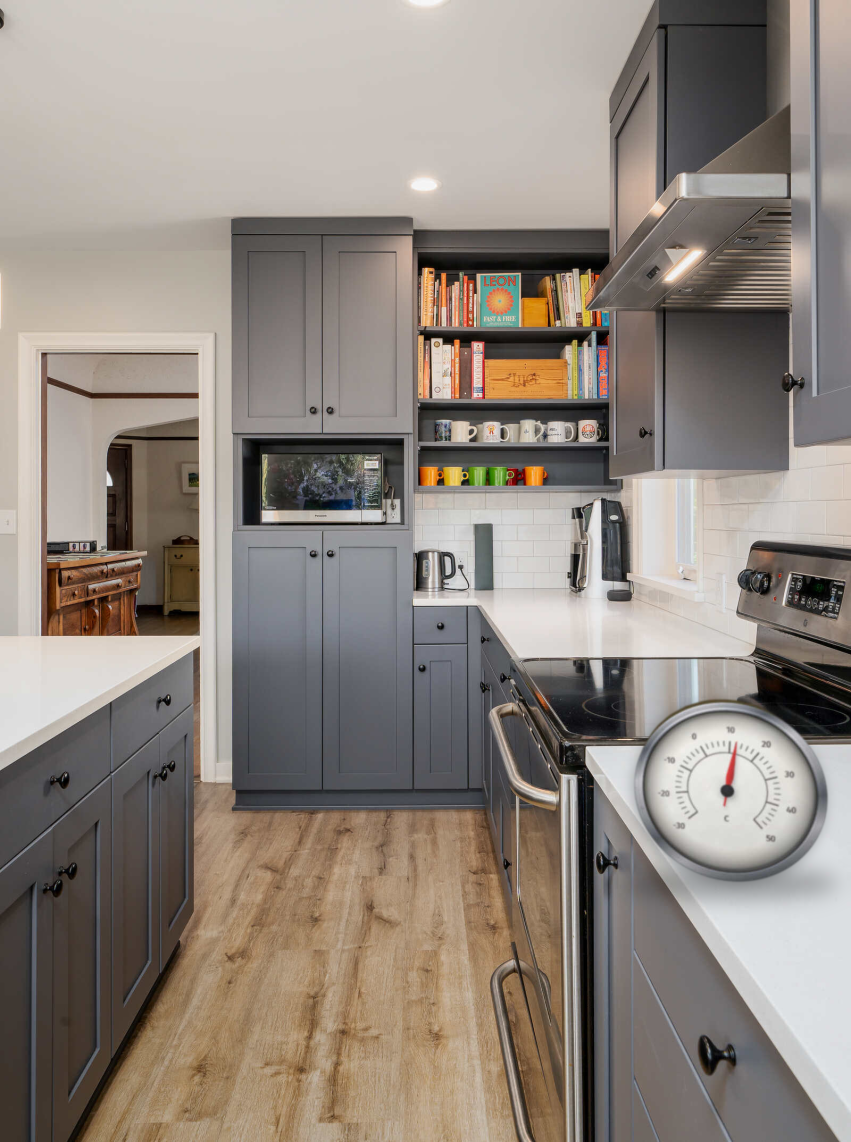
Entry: 12 °C
